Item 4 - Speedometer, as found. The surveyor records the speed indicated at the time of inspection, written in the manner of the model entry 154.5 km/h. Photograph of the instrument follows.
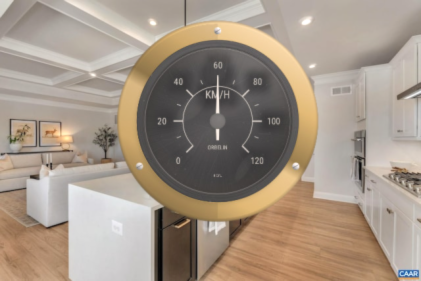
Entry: 60 km/h
